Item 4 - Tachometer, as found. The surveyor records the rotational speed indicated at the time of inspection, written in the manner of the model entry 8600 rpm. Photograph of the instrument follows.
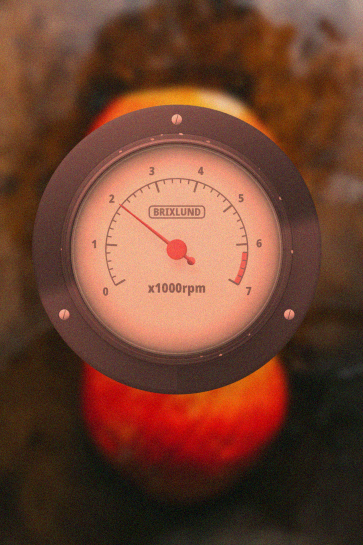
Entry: 2000 rpm
